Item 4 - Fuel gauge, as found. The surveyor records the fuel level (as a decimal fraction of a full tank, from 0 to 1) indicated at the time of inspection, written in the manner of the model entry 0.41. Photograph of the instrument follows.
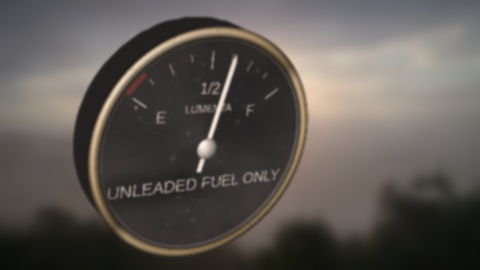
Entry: 0.625
